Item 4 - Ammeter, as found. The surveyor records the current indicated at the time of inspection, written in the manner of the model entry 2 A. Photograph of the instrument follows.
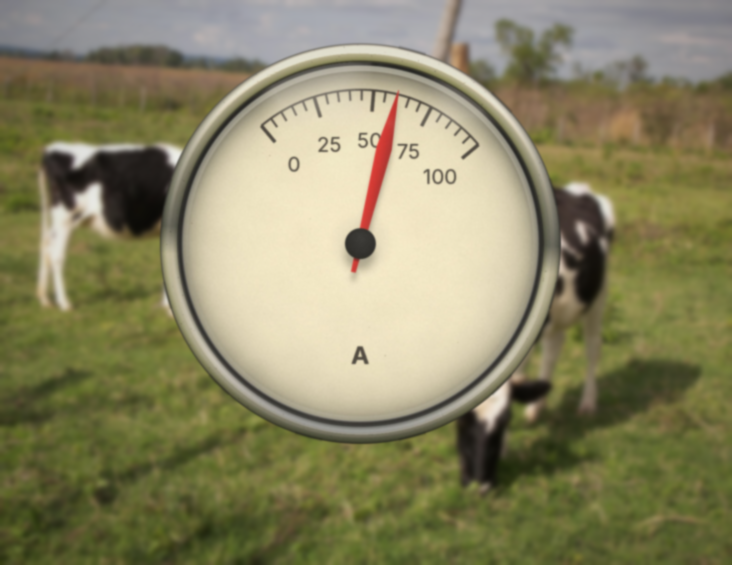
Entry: 60 A
